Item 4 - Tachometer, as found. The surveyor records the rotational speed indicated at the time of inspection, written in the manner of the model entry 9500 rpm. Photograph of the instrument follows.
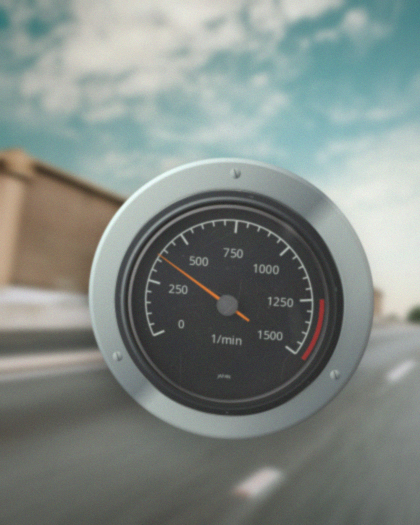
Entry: 375 rpm
